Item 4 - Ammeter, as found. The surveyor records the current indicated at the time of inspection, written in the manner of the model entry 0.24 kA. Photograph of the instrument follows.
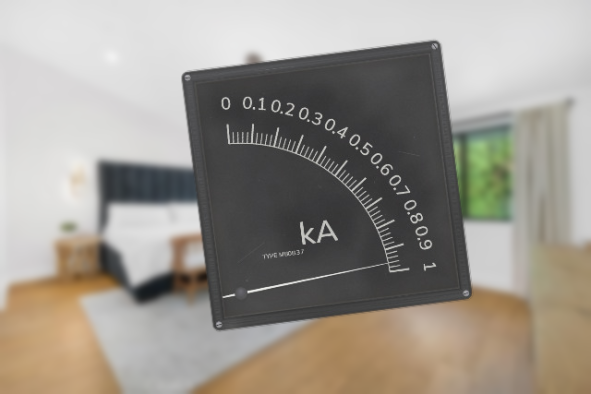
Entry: 0.96 kA
